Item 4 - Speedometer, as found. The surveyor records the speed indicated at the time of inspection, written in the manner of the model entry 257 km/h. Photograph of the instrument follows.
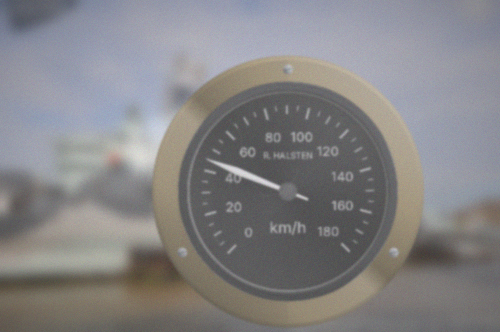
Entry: 45 km/h
